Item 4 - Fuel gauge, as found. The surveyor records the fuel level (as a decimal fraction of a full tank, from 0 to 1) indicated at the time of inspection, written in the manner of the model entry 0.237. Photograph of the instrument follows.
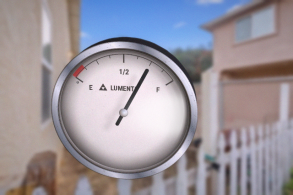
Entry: 0.75
